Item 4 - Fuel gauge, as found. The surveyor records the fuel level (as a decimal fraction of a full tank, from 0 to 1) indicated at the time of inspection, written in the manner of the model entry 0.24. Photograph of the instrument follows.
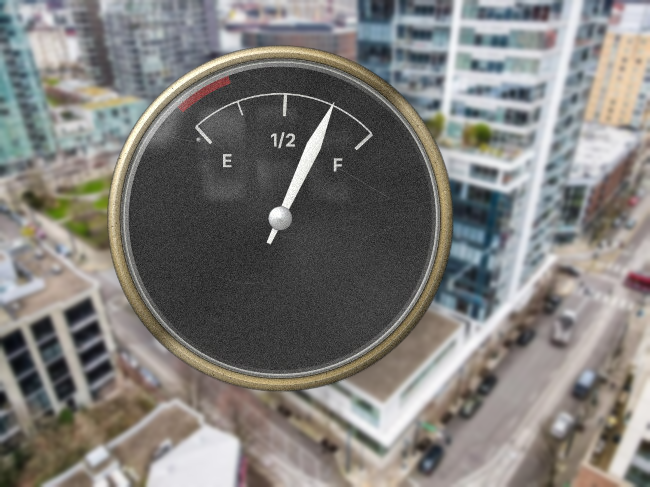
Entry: 0.75
